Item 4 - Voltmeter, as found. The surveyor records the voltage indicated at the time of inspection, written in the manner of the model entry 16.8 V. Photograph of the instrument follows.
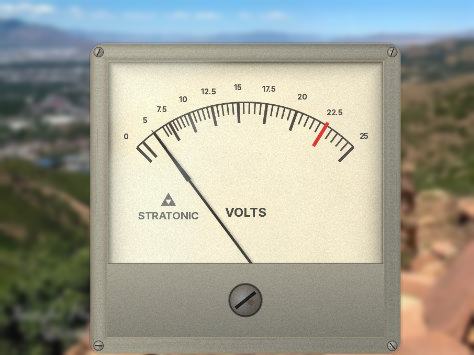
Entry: 5 V
